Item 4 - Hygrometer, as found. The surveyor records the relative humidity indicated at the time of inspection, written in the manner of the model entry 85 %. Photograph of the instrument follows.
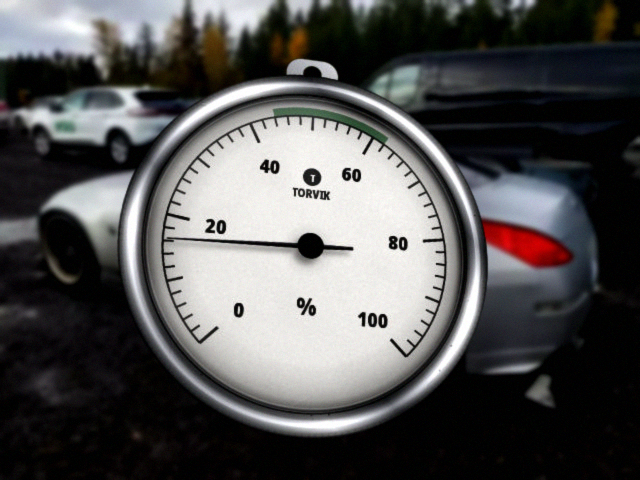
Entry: 16 %
